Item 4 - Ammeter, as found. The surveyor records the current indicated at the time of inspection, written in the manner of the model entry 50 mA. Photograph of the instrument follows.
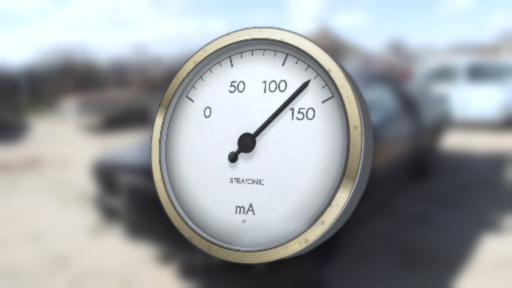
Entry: 130 mA
